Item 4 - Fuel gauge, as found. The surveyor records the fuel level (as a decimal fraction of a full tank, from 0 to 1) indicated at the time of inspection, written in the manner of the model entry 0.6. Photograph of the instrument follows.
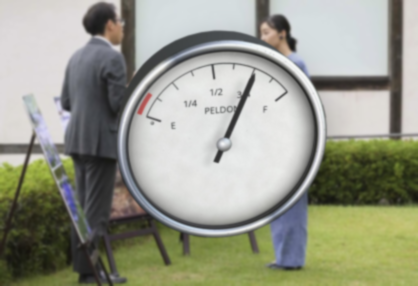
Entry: 0.75
